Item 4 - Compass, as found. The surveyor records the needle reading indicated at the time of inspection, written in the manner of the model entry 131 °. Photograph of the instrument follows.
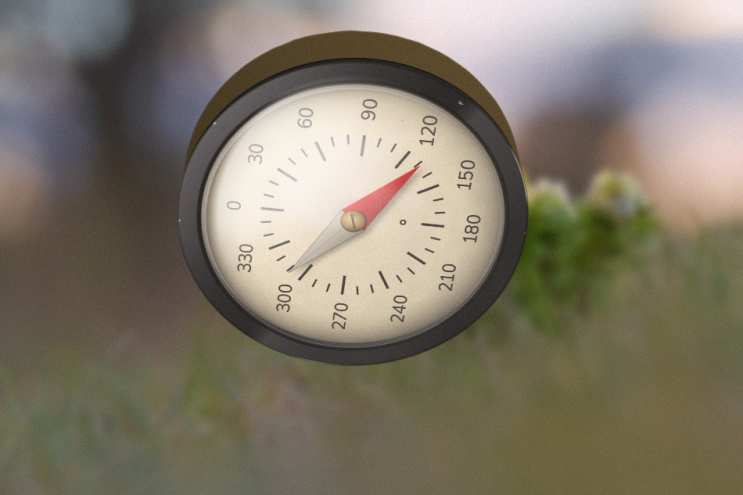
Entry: 130 °
